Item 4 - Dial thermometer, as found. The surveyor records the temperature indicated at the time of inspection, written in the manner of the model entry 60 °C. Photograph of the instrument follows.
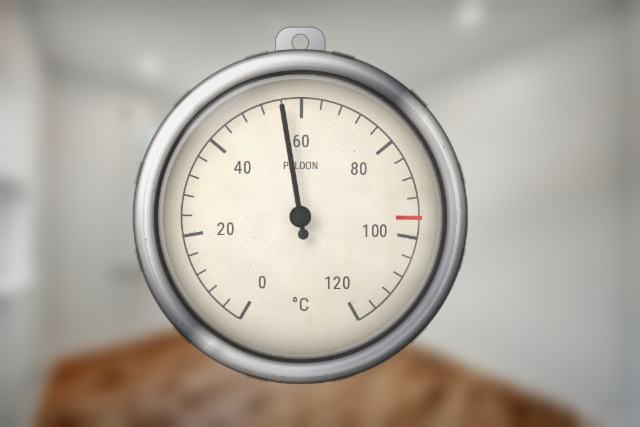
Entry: 56 °C
